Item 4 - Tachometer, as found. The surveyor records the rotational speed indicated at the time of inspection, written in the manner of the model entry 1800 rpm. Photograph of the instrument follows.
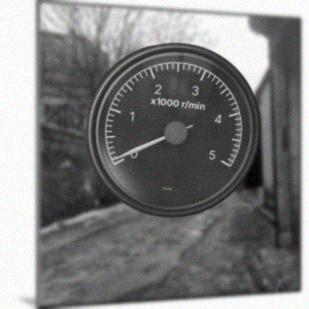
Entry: 100 rpm
